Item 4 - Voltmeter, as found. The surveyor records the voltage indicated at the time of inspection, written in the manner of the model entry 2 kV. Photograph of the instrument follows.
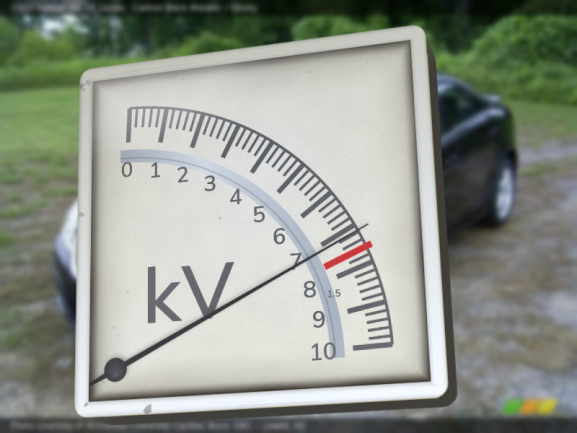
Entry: 7.2 kV
